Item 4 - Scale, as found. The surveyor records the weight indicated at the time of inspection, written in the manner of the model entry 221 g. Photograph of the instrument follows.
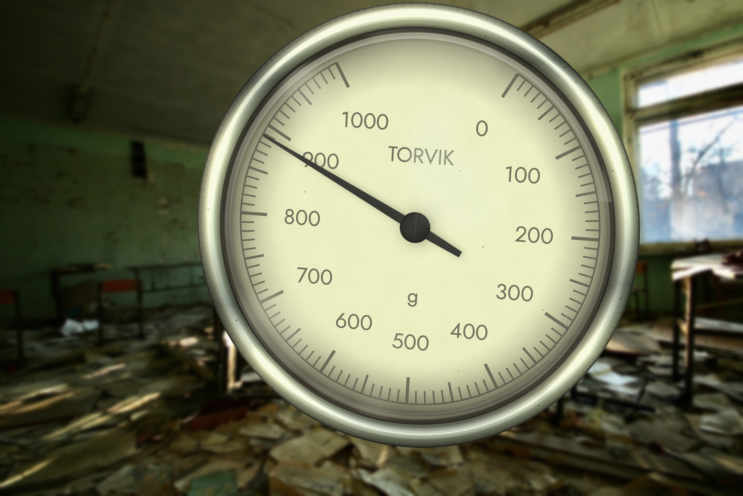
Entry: 890 g
